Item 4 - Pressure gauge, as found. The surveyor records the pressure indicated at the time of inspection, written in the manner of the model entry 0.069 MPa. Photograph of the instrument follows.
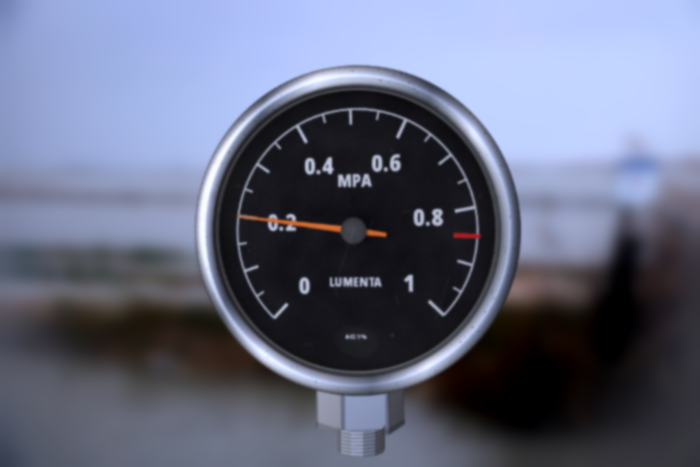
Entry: 0.2 MPa
